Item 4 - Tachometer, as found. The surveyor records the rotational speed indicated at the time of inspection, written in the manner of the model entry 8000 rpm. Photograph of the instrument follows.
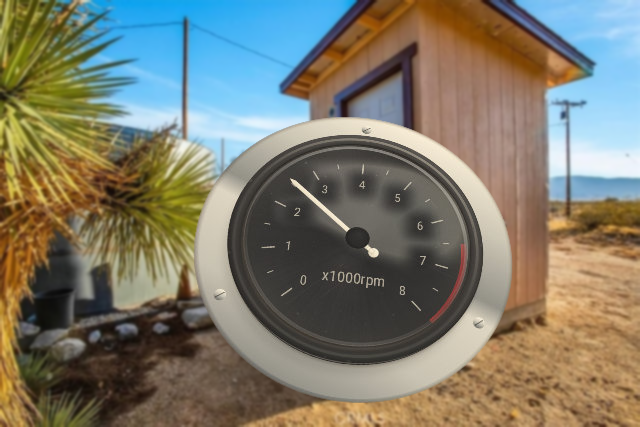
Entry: 2500 rpm
